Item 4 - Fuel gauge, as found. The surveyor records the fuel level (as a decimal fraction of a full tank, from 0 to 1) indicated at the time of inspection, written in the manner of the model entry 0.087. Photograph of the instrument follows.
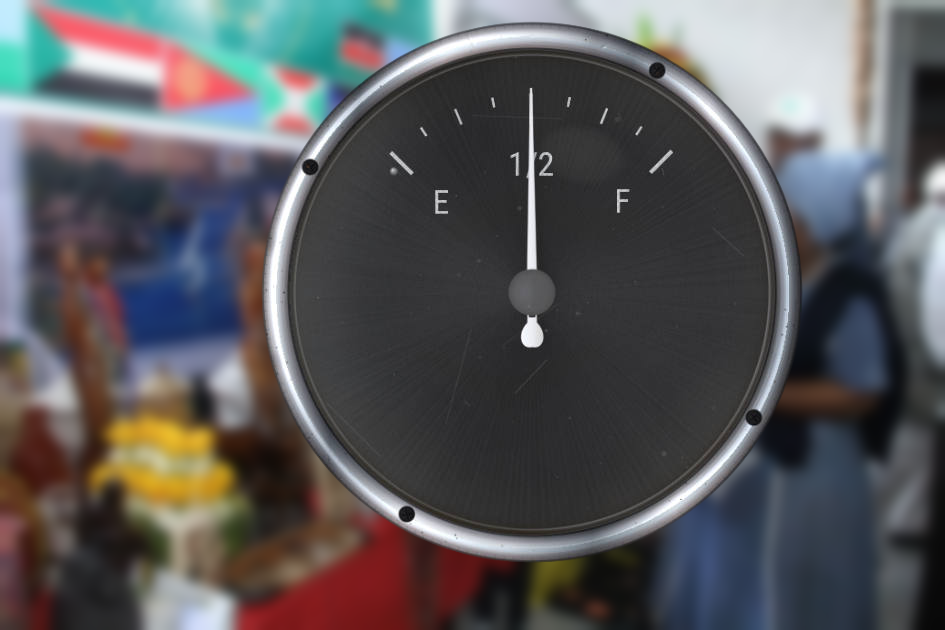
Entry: 0.5
